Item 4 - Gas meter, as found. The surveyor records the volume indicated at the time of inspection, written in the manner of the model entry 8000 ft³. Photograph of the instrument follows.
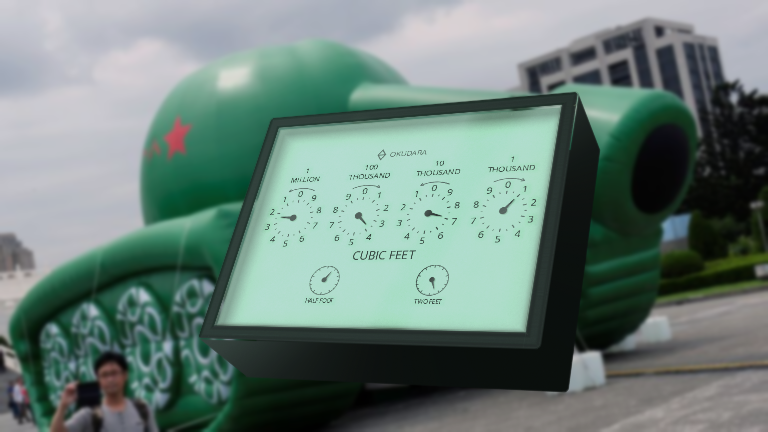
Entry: 237100 ft³
